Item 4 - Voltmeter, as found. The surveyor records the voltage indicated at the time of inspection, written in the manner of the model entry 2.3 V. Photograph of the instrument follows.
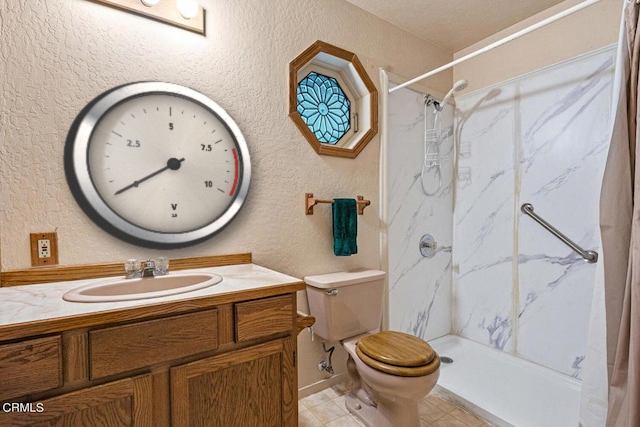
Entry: 0 V
